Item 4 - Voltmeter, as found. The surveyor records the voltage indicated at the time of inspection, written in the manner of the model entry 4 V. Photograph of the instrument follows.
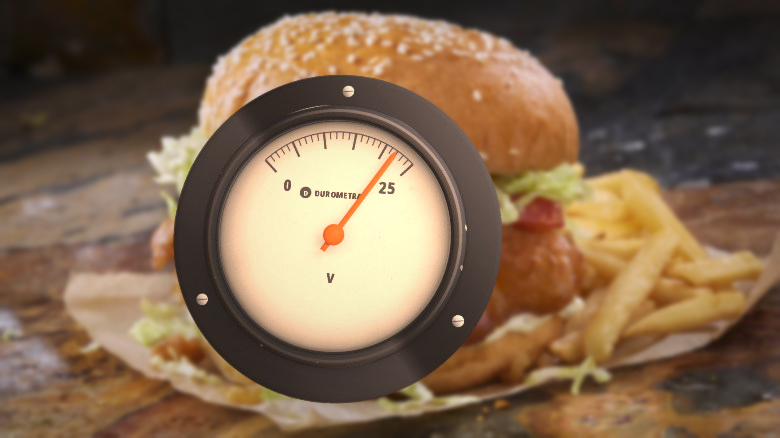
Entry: 22 V
